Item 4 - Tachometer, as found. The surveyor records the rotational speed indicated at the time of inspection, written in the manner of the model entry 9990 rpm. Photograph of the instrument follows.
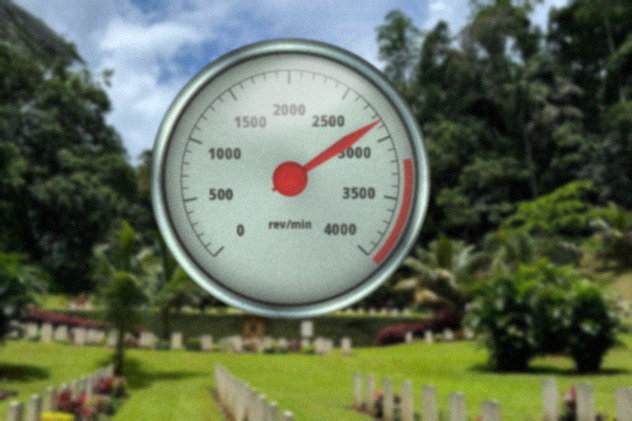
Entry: 2850 rpm
